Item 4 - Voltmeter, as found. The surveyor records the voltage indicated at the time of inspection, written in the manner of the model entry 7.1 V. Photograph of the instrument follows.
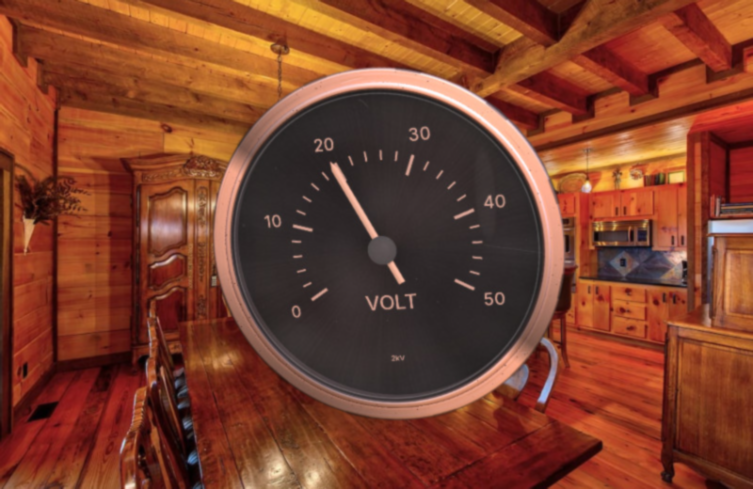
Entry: 20 V
